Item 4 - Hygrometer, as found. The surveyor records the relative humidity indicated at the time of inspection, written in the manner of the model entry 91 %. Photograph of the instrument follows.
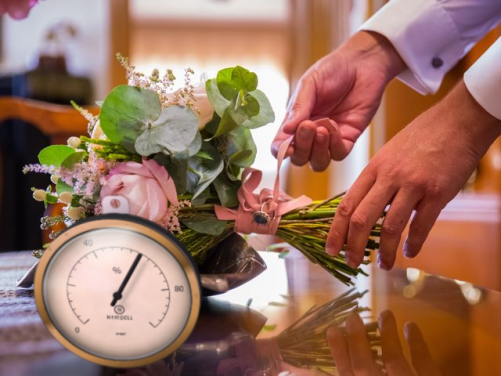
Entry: 60 %
